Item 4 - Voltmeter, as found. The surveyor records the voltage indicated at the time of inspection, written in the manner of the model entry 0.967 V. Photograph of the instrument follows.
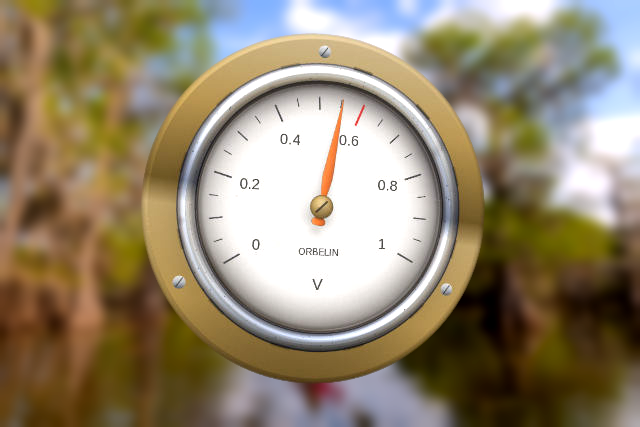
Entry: 0.55 V
